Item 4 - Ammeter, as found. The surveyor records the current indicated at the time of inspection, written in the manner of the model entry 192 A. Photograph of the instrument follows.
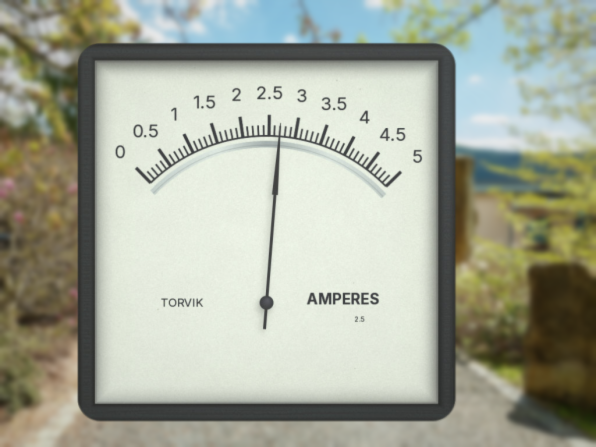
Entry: 2.7 A
